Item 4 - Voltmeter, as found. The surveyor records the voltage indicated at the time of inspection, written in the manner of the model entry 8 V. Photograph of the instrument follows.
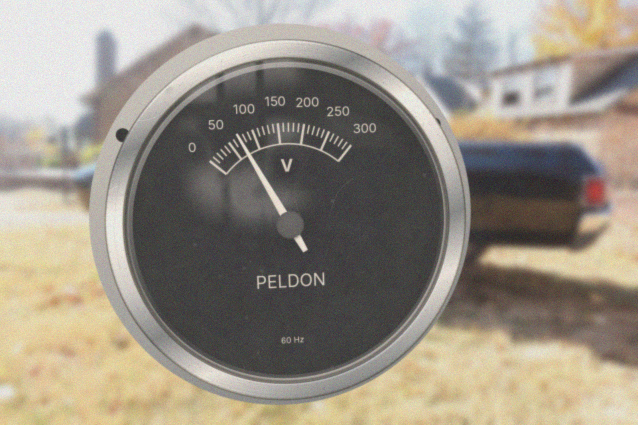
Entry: 70 V
